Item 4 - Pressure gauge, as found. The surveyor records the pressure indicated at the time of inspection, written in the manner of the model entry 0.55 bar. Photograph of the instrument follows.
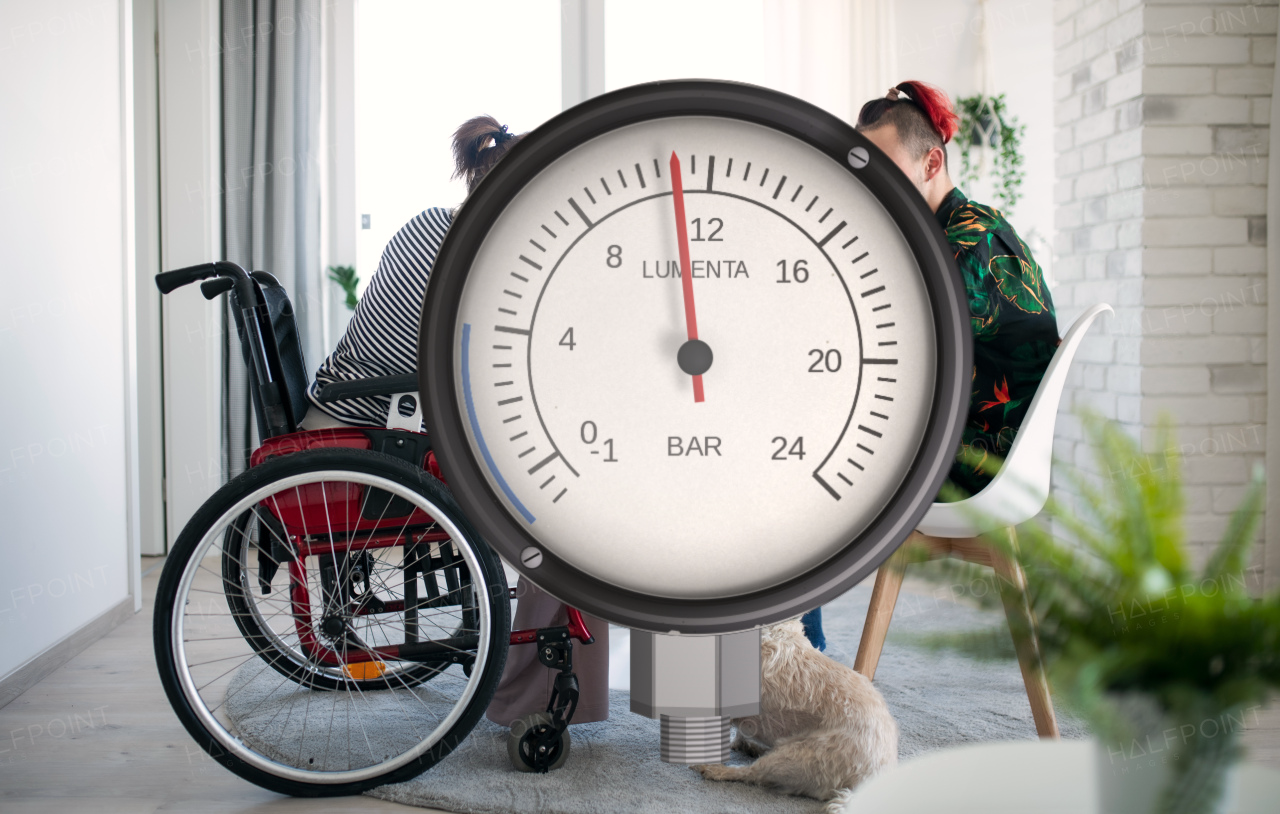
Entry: 11 bar
